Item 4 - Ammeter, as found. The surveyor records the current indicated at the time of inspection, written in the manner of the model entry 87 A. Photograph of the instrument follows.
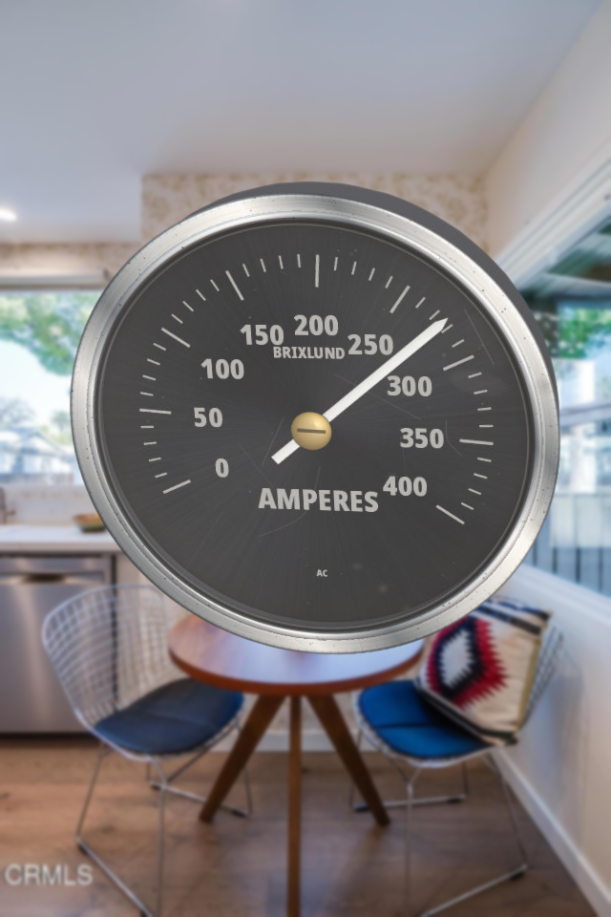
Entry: 275 A
